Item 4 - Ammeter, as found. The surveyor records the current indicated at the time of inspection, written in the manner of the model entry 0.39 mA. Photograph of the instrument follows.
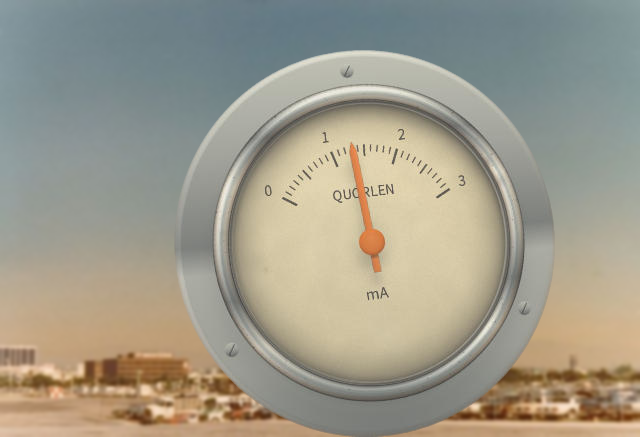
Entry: 1.3 mA
